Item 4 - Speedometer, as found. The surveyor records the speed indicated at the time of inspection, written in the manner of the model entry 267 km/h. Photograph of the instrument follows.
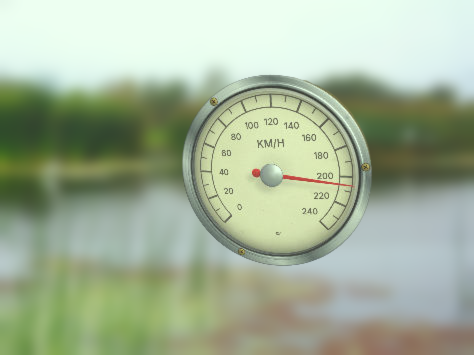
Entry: 205 km/h
